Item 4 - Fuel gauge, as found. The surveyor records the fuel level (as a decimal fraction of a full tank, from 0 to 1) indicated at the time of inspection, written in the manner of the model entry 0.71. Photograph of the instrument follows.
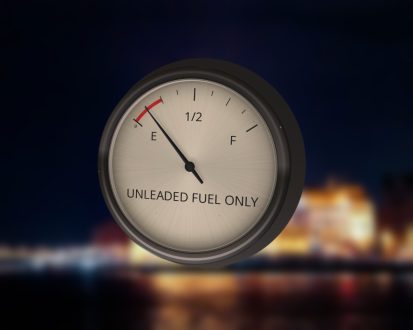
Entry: 0.125
